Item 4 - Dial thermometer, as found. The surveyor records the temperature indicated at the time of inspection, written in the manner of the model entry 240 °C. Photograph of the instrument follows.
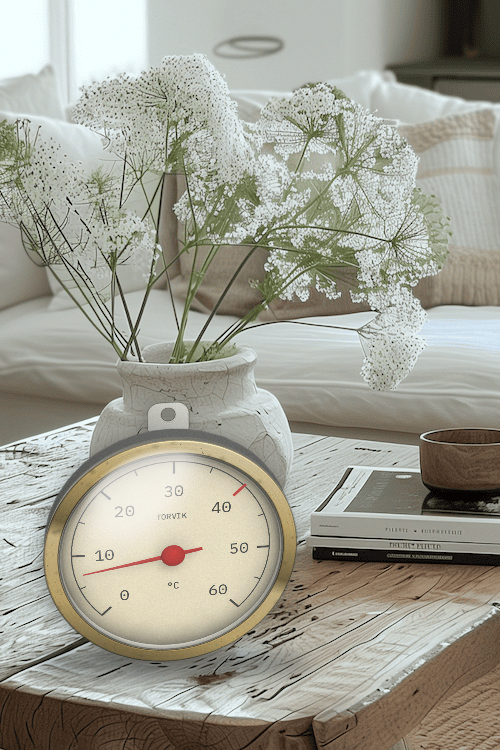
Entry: 7.5 °C
